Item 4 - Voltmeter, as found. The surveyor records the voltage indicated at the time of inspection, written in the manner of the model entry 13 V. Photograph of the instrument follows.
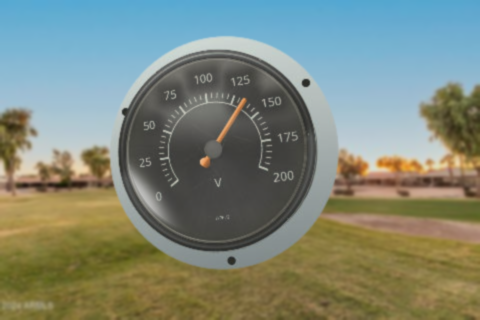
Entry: 135 V
